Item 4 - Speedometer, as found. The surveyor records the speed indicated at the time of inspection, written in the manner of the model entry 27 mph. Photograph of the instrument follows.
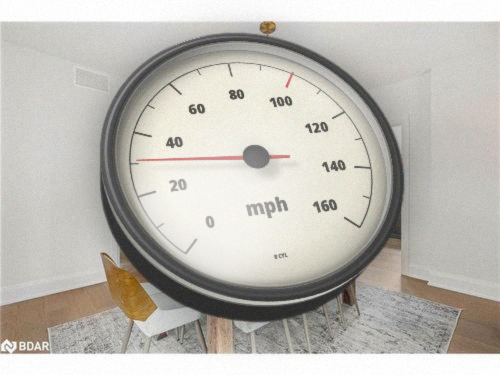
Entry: 30 mph
